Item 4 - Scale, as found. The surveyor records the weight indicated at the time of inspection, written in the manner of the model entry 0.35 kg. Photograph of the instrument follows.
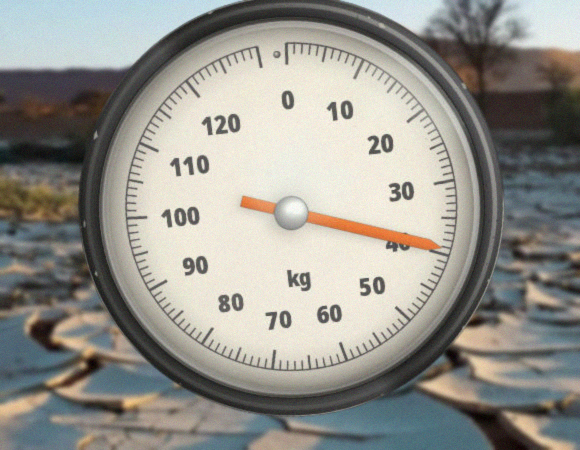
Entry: 39 kg
